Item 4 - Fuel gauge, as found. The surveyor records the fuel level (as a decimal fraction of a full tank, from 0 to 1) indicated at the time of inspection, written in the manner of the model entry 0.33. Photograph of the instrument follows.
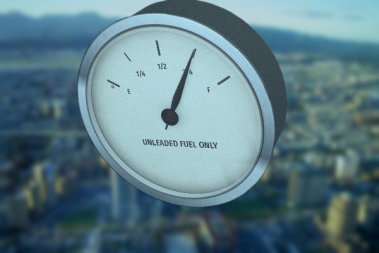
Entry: 0.75
